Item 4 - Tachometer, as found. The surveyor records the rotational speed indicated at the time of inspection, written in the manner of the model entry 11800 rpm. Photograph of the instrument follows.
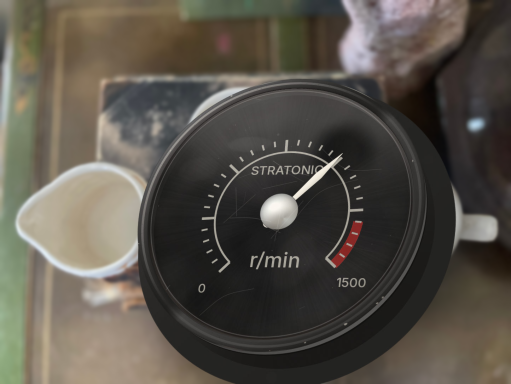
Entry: 1000 rpm
